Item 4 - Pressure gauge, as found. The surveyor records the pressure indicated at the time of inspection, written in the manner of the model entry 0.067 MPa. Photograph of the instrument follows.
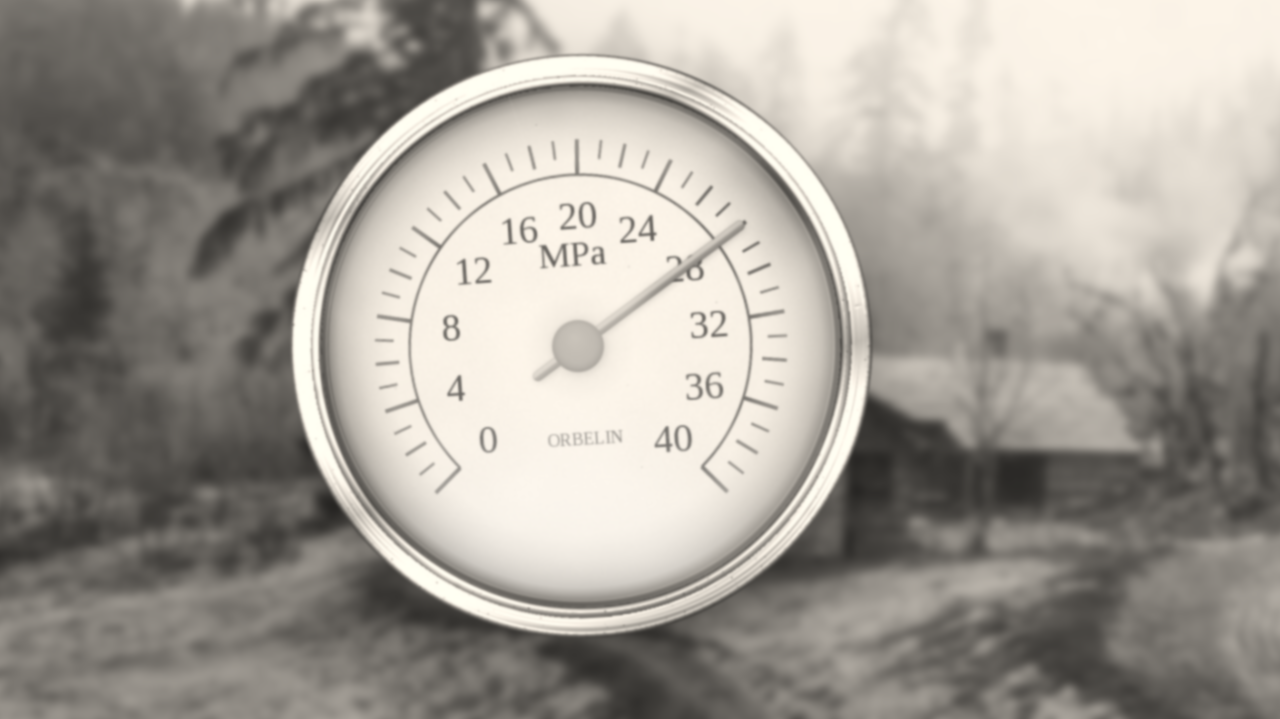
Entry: 28 MPa
